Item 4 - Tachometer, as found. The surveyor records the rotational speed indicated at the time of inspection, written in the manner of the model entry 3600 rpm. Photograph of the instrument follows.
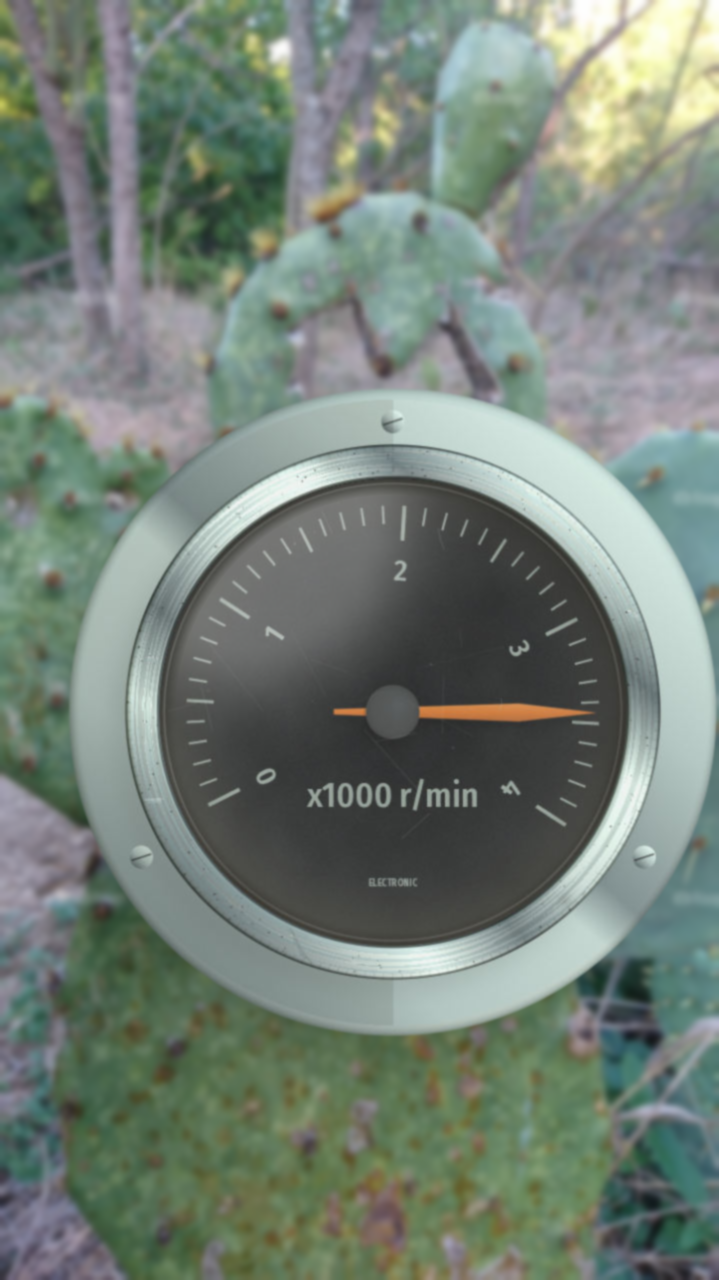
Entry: 3450 rpm
